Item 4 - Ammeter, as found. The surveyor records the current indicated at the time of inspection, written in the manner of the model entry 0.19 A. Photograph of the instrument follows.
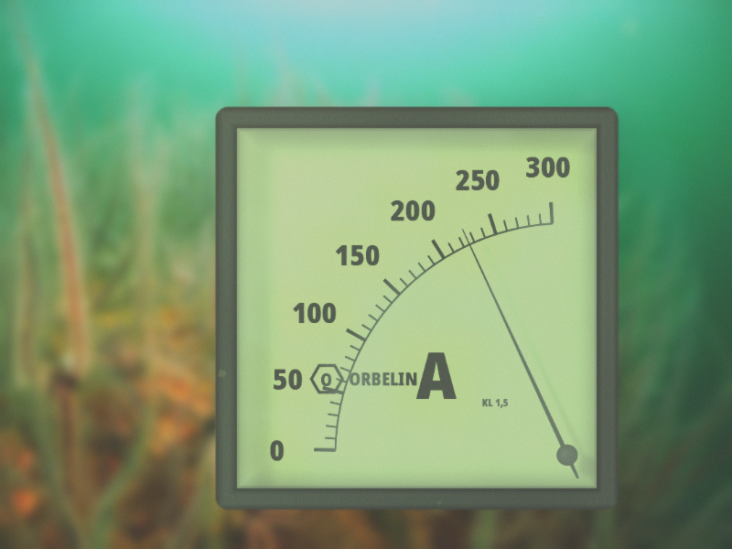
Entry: 225 A
